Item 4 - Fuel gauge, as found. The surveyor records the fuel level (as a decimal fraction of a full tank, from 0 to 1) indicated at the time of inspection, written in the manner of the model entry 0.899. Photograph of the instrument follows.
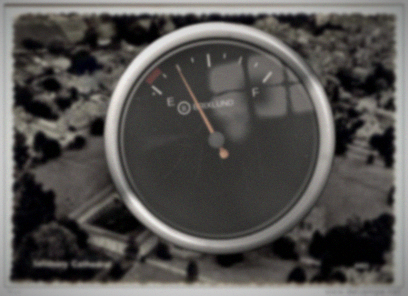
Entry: 0.25
